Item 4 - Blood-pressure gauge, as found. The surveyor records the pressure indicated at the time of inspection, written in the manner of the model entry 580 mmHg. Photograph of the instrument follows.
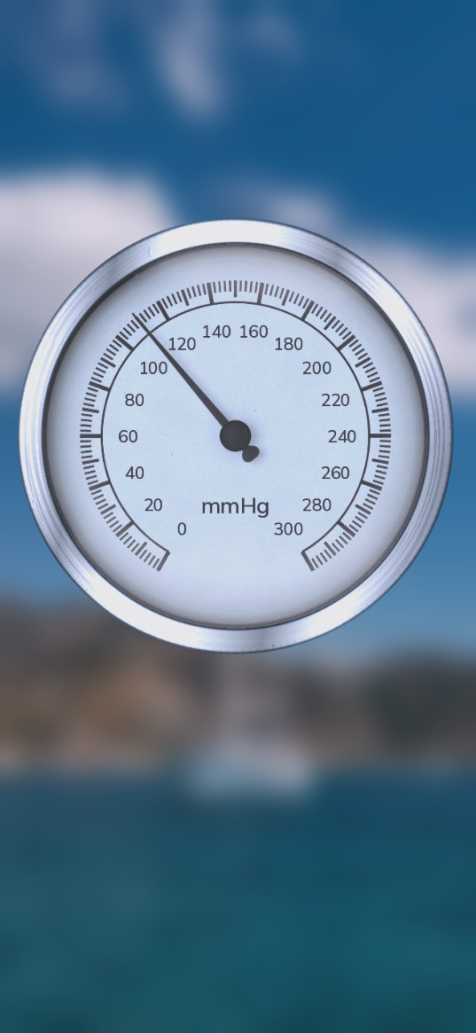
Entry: 110 mmHg
